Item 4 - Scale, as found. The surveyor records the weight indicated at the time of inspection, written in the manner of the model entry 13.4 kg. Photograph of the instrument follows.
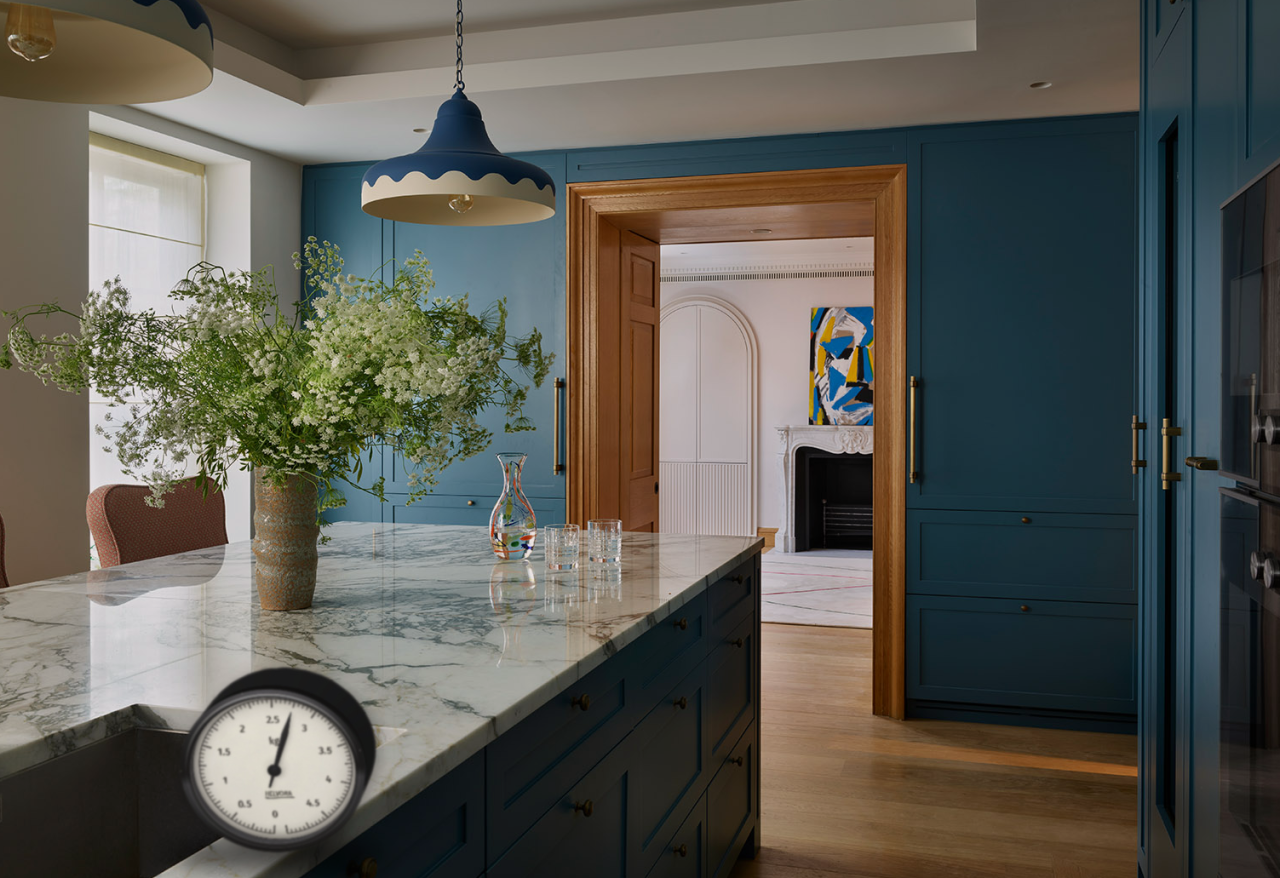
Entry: 2.75 kg
